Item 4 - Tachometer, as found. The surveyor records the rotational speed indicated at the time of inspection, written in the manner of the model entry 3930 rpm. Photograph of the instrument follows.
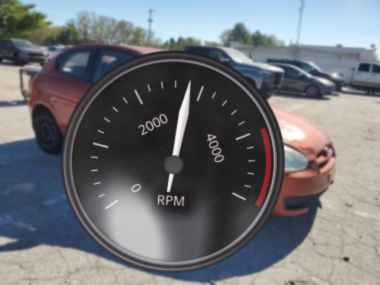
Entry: 2800 rpm
